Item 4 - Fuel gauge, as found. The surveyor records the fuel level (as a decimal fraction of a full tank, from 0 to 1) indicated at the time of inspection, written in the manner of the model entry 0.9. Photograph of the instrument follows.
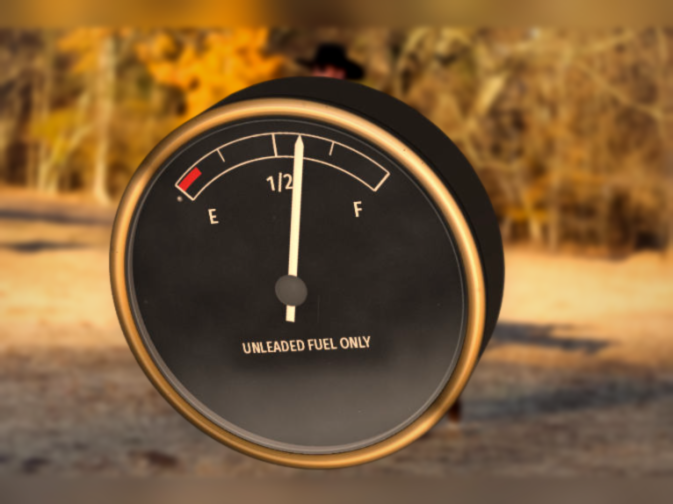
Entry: 0.625
